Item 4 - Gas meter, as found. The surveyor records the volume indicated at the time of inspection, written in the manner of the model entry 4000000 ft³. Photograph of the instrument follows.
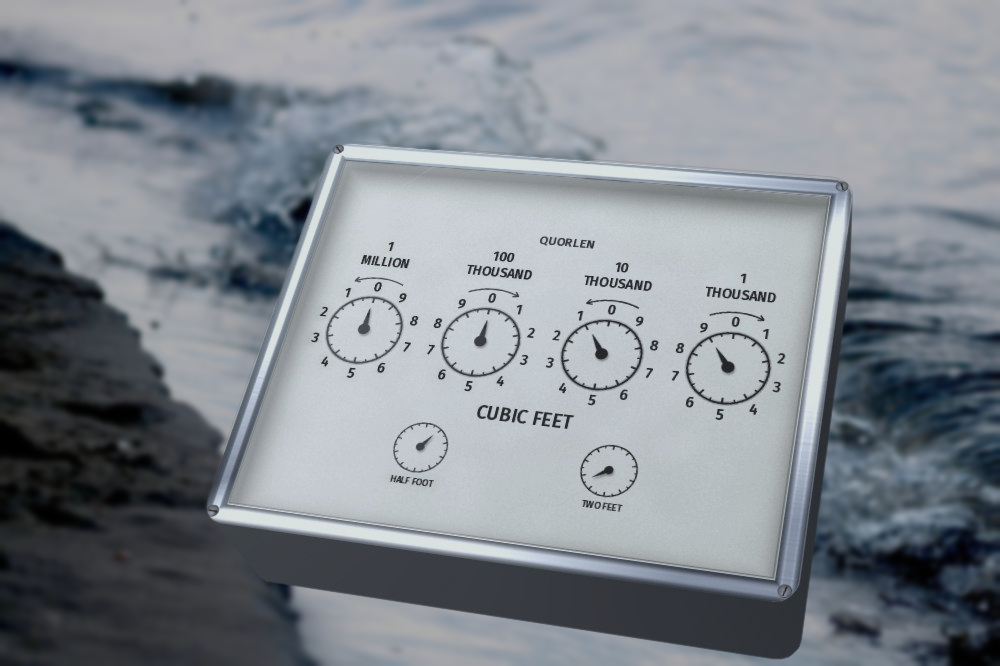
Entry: 900 ft³
